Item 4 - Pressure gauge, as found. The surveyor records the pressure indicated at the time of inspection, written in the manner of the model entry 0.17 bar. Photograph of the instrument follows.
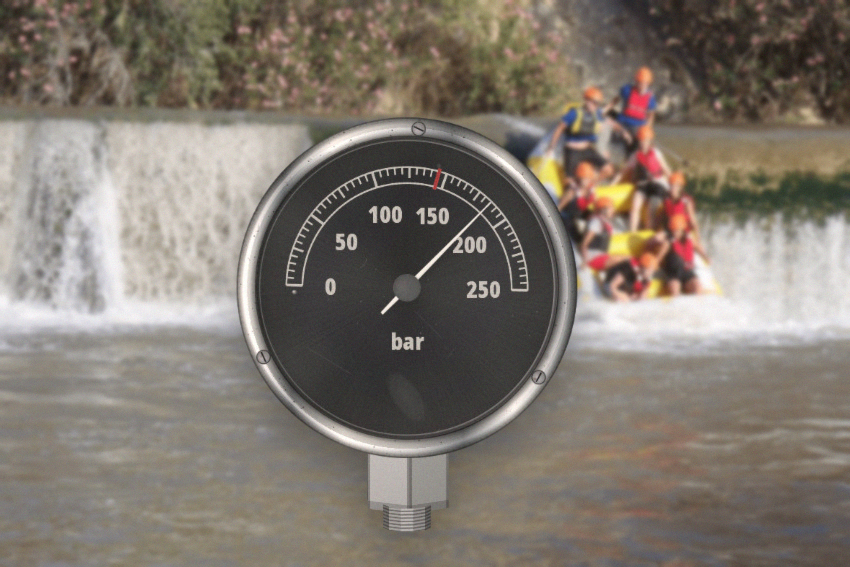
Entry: 185 bar
